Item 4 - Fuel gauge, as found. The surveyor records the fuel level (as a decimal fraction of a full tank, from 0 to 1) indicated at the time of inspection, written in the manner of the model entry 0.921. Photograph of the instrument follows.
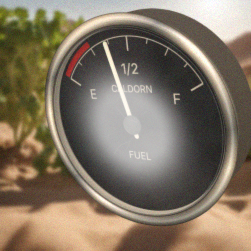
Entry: 0.375
